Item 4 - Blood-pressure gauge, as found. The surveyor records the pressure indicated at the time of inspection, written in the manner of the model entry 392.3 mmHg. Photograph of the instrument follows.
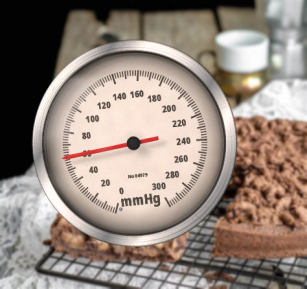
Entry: 60 mmHg
